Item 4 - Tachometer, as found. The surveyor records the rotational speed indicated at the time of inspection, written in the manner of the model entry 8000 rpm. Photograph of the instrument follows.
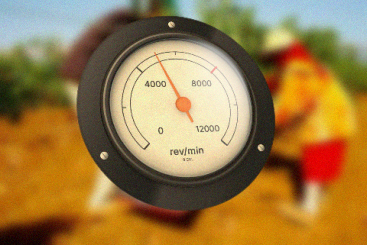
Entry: 5000 rpm
